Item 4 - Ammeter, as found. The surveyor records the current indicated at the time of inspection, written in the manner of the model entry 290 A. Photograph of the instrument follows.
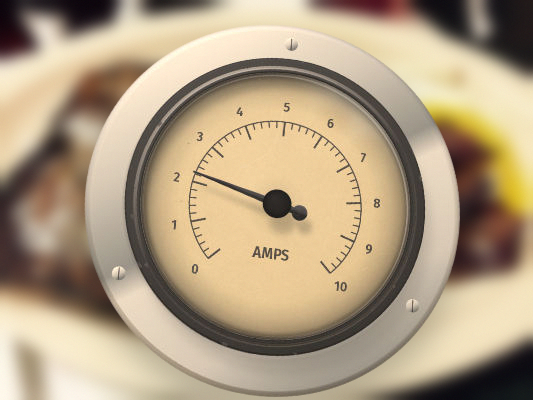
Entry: 2.2 A
